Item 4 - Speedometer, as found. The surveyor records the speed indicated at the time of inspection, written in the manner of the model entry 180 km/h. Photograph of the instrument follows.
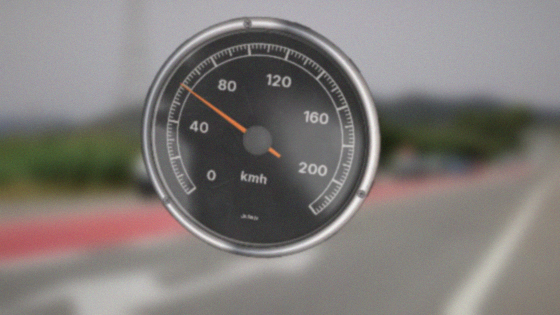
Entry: 60 km/h
